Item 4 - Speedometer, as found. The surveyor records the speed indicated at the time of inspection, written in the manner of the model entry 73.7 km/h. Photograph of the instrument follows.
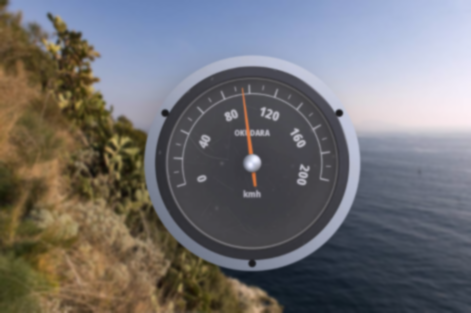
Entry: 95 km/h
